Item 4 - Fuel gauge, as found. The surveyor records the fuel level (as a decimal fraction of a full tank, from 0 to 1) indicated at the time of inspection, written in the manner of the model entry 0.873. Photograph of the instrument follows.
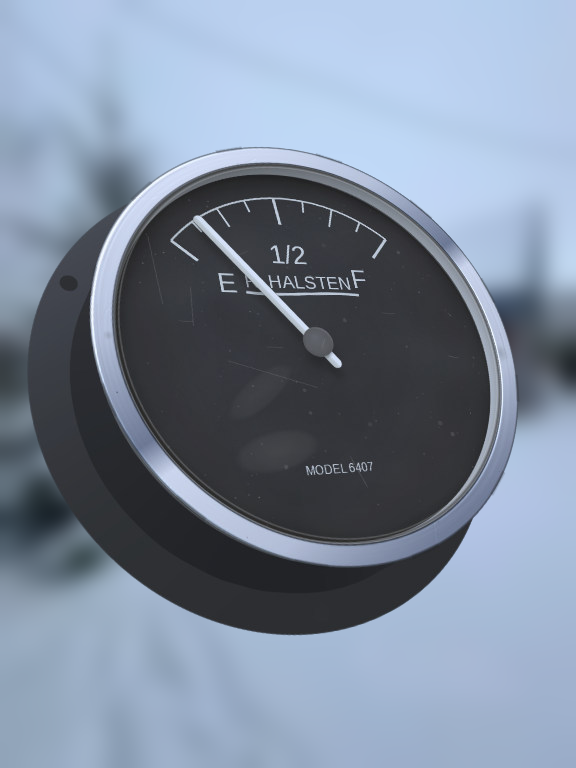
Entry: 0.125
